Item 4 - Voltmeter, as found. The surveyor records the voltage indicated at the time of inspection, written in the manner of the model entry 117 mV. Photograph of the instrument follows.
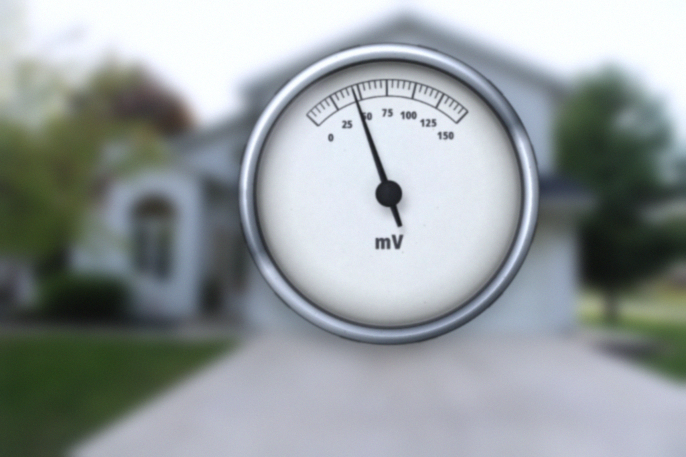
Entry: 45 mV
